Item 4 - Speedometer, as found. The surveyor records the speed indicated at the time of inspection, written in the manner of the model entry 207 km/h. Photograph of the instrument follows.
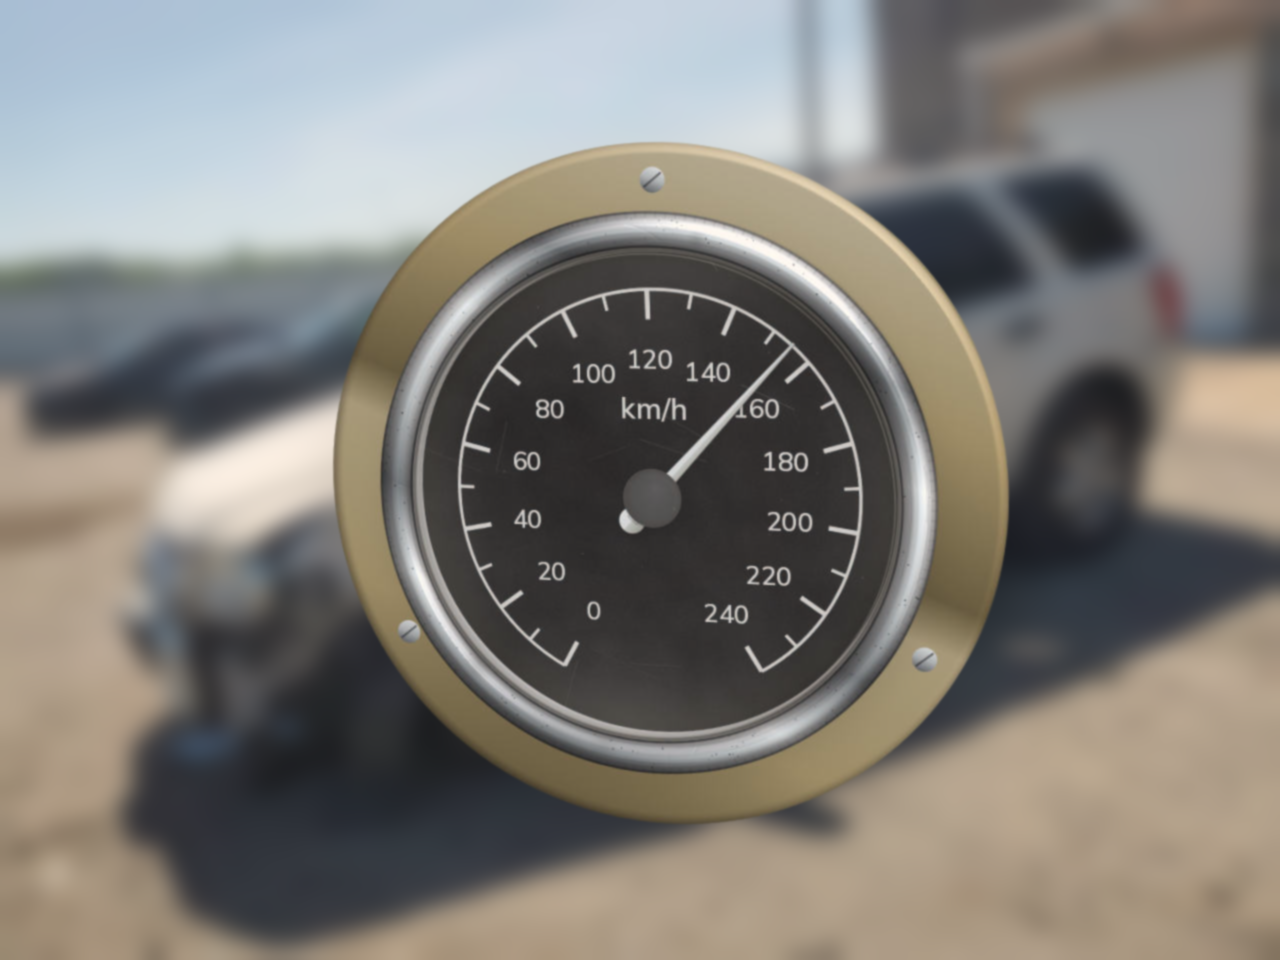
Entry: 155 km/h
